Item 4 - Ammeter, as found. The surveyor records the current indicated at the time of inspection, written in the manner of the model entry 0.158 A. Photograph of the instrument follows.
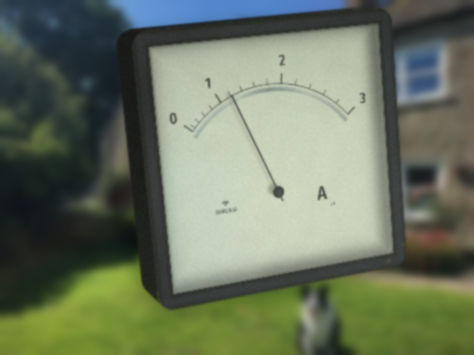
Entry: 1.2 A
